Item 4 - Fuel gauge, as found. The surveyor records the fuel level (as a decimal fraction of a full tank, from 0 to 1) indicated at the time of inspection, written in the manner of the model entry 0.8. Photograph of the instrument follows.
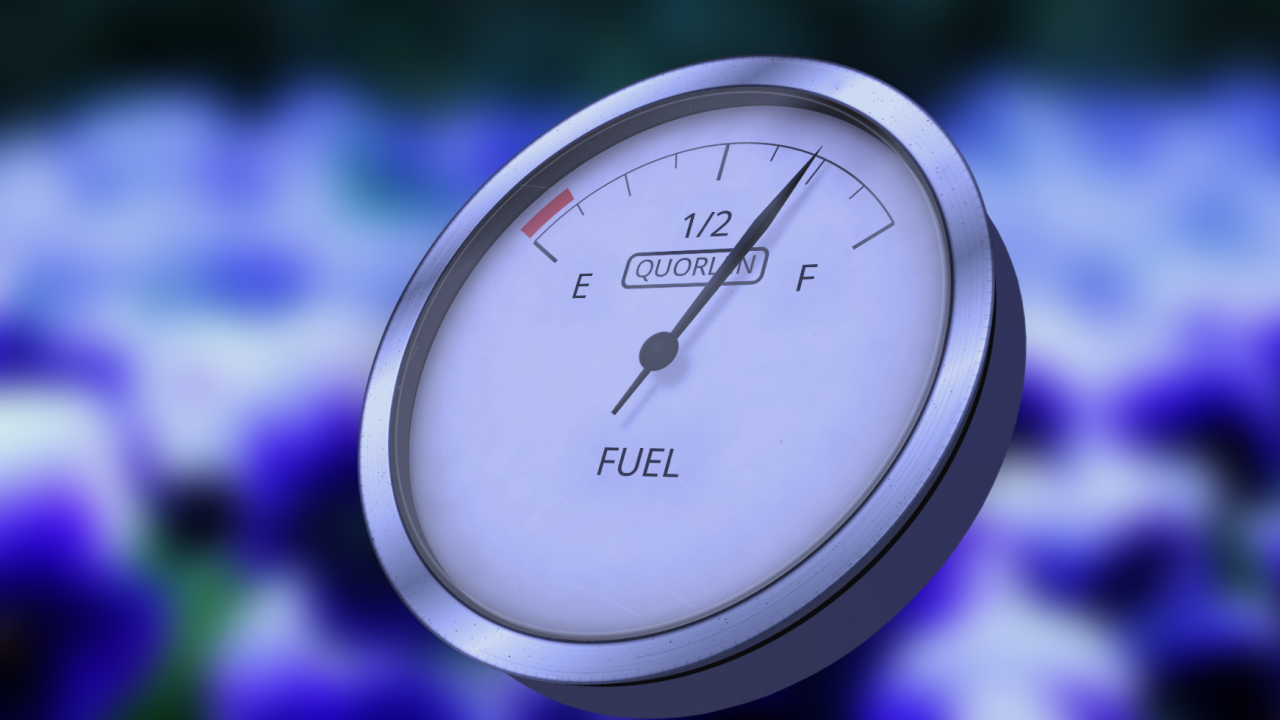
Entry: 0.75
